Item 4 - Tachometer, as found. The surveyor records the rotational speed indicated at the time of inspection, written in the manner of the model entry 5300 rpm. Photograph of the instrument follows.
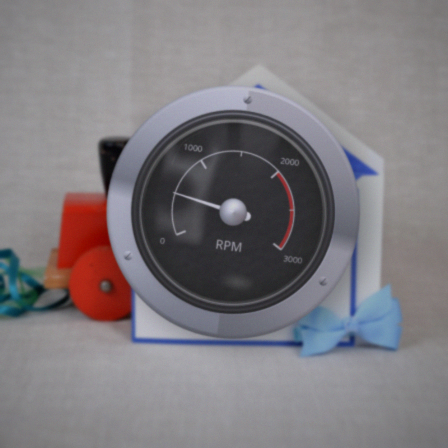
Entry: 500 rpm
